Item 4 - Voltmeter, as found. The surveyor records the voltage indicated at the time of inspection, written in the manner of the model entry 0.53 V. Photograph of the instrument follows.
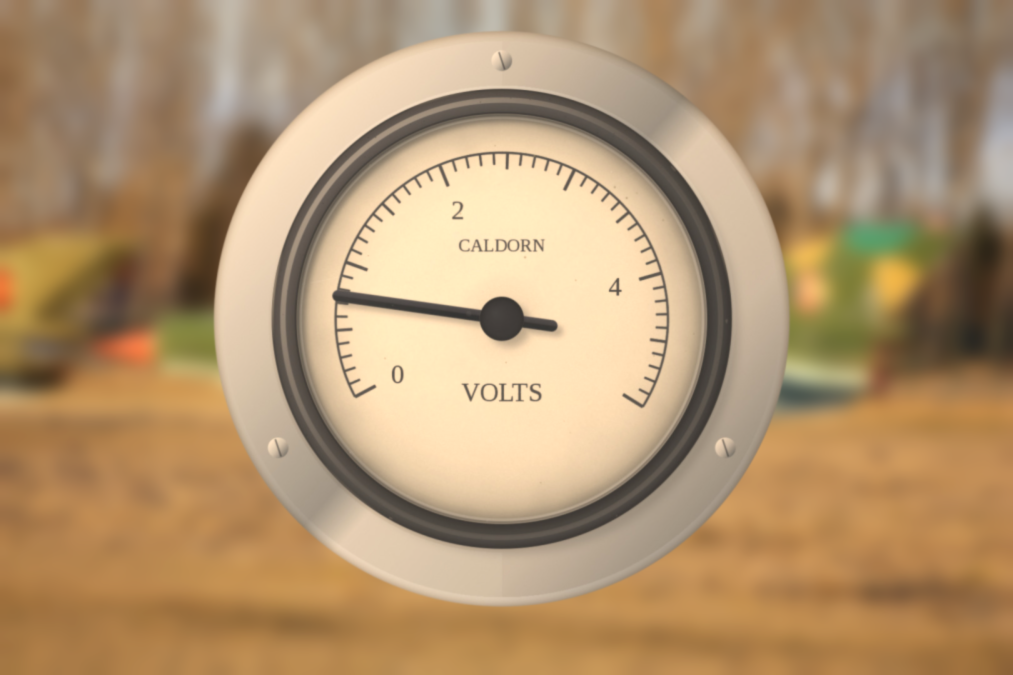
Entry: 0.75 V
